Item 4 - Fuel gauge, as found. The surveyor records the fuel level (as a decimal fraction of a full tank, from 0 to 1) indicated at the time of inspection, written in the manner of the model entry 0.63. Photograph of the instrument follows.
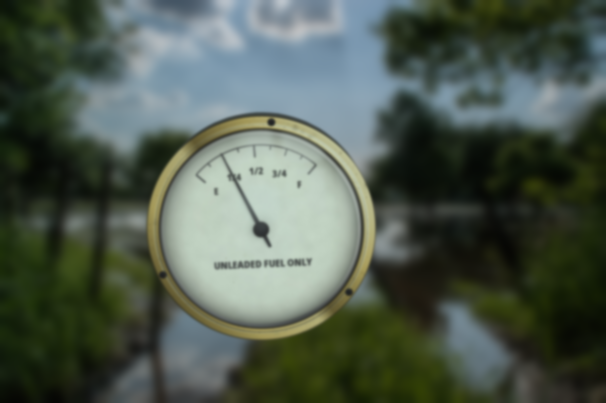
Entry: 0.25
